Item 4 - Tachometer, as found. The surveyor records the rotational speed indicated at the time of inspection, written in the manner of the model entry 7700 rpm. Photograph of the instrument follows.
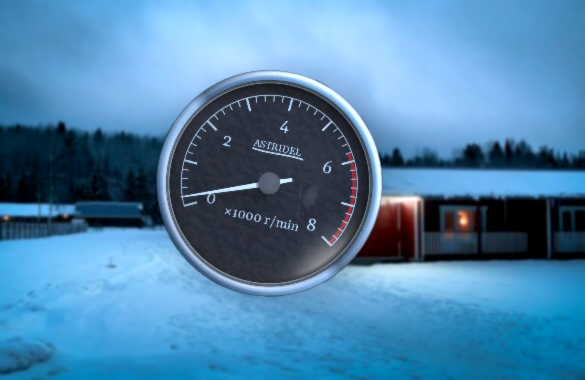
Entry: 200 rpm
